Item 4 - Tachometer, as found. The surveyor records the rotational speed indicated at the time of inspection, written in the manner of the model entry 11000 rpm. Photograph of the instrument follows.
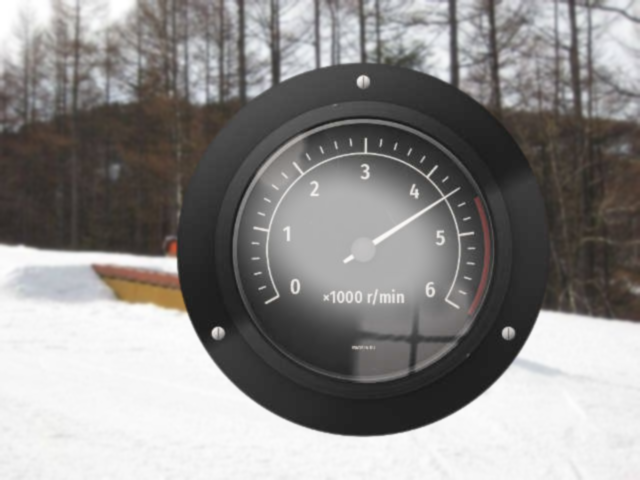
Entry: 4400 rpm
